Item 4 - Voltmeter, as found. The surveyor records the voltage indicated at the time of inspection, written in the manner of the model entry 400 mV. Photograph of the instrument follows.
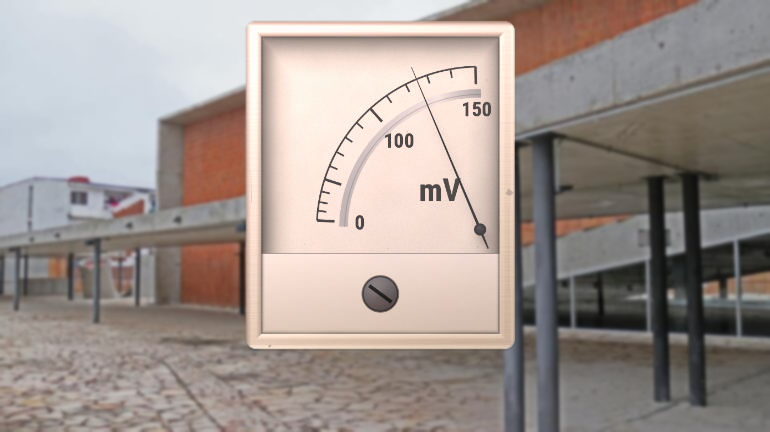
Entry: 125 mV
